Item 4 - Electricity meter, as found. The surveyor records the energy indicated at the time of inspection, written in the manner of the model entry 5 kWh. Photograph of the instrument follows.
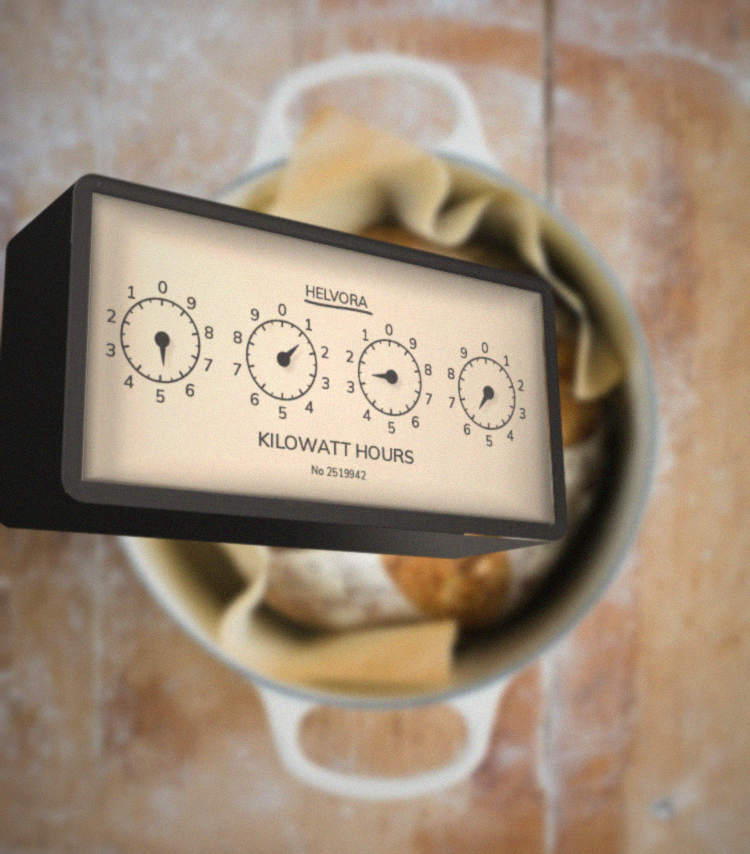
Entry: 5126 kWh
